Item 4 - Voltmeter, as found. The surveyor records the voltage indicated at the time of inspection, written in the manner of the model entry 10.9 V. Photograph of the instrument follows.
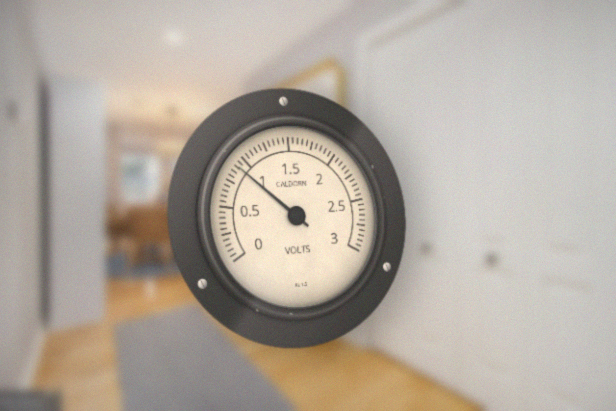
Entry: 0.9 V
